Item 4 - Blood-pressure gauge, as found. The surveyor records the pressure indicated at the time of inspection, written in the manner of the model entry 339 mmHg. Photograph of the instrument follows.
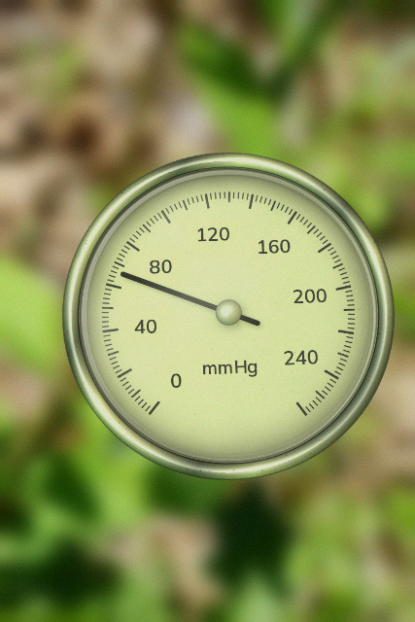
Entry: 66 mmHg
